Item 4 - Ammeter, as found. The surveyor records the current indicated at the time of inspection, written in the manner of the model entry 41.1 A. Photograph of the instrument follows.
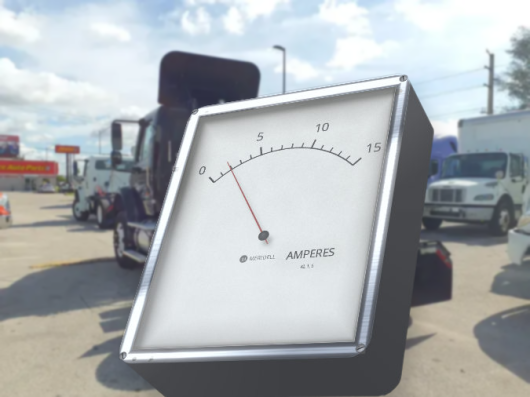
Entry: 2 A
